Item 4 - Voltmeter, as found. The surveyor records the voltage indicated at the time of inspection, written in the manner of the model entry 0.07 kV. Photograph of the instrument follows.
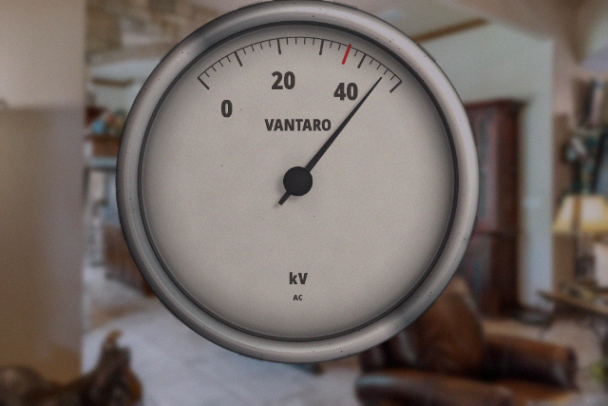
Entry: 46 kV
